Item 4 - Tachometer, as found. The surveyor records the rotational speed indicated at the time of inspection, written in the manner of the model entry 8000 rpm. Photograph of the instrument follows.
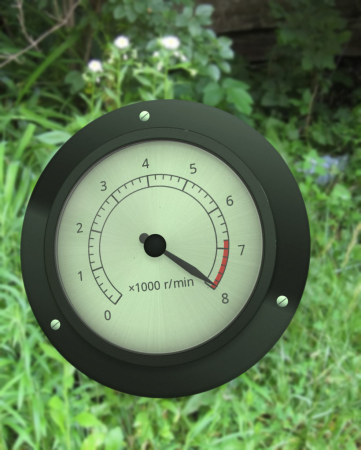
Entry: 7900 rpm
